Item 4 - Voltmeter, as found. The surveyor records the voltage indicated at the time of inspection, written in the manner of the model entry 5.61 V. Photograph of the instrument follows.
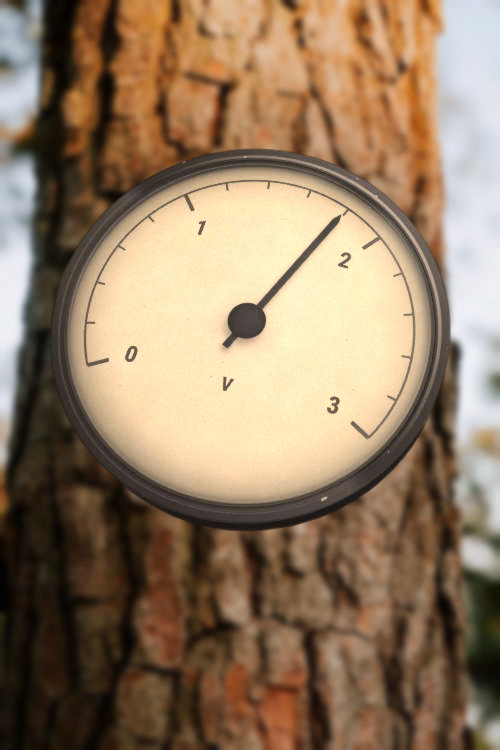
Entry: 1.8 V
